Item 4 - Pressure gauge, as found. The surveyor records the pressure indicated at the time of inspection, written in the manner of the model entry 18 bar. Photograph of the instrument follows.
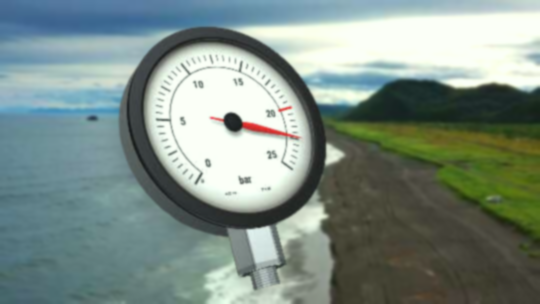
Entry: 22.5 bar
